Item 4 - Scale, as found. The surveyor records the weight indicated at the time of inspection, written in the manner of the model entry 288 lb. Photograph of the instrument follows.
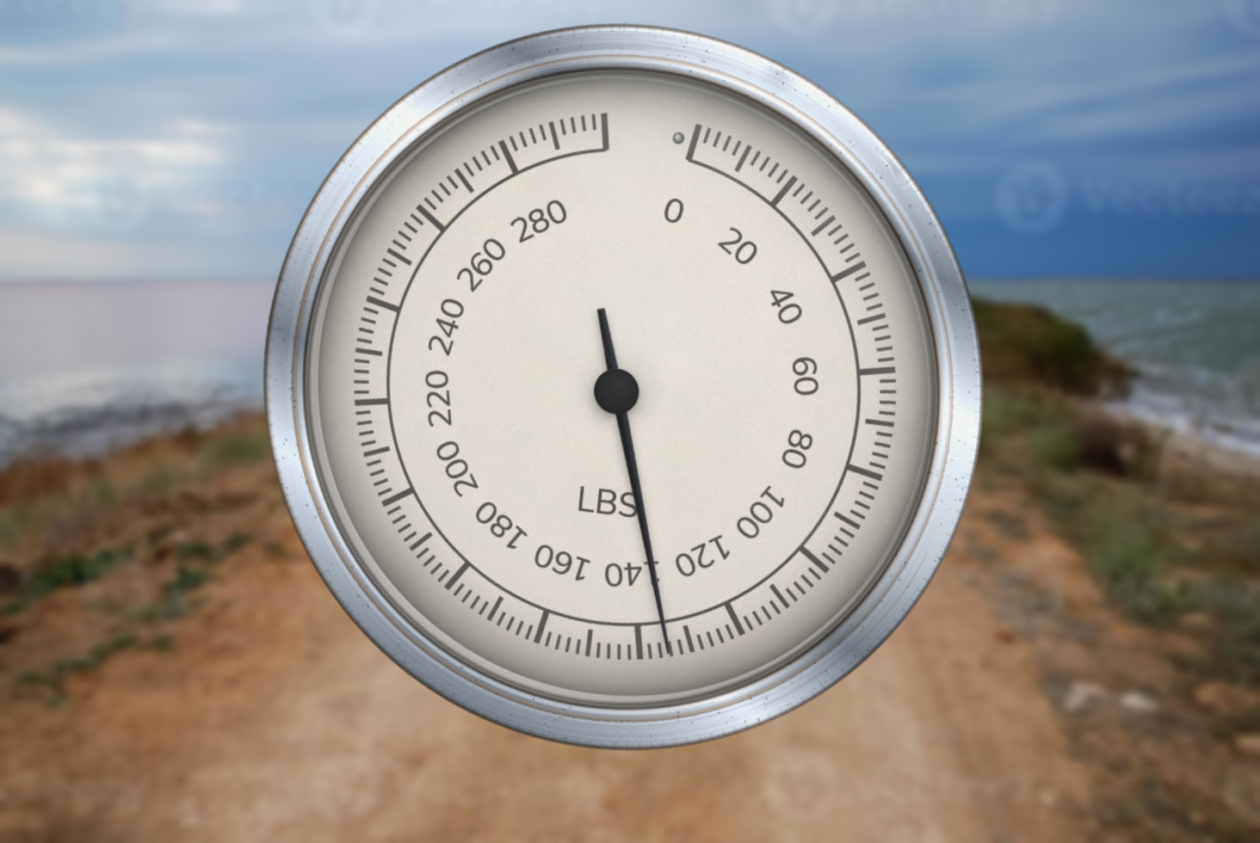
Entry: 134 lb
